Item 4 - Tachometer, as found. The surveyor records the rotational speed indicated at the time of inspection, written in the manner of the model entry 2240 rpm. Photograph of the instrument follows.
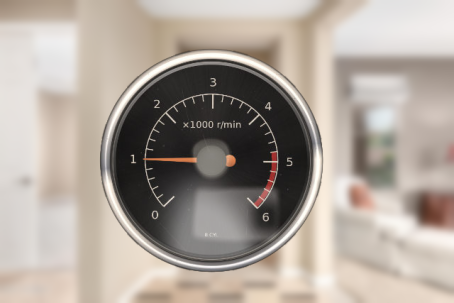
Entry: 1000 rpm
